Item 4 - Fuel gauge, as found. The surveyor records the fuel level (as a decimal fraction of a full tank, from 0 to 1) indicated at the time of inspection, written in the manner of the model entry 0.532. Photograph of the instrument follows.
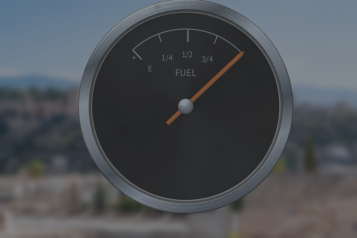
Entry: 1
